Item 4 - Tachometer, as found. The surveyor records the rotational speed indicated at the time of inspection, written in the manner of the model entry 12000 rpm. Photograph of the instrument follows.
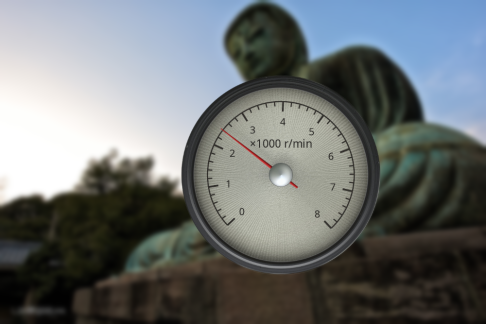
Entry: 2400 rpm
